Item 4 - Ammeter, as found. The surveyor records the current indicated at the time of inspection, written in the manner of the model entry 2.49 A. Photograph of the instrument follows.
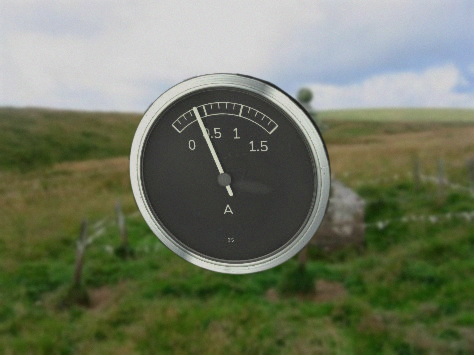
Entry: 0.4 A
